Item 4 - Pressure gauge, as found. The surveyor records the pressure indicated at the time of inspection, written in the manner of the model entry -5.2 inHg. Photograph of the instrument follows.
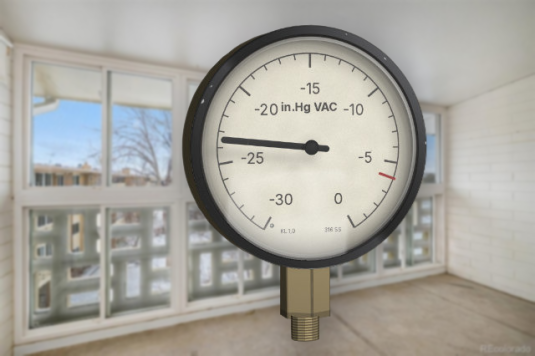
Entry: -23.5 inHg
